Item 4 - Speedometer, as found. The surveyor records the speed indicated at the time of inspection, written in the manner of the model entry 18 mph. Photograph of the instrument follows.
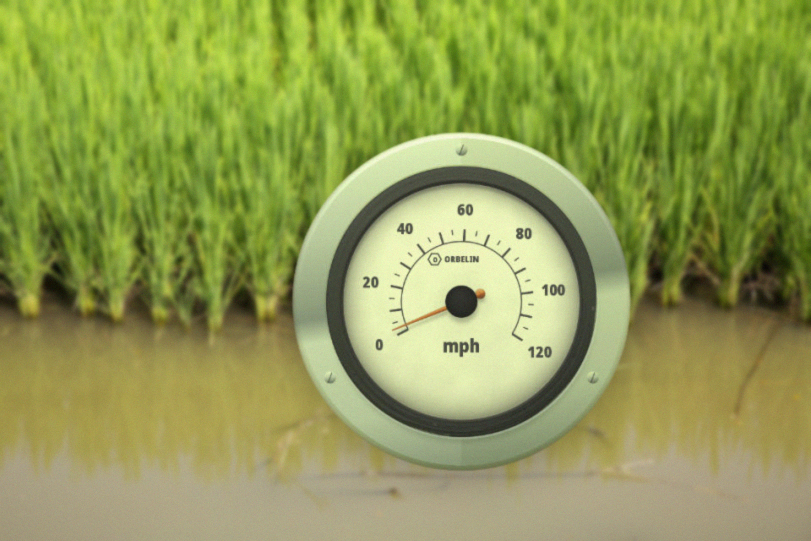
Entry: 2.5 mph
